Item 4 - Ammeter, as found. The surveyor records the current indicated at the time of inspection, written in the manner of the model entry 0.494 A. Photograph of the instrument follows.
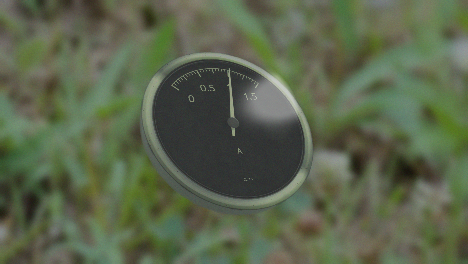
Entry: 1 A
